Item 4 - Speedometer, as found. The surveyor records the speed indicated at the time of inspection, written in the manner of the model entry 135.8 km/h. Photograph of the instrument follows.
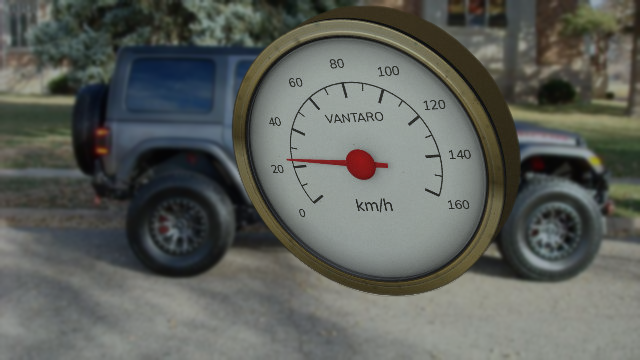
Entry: 25 km/h
